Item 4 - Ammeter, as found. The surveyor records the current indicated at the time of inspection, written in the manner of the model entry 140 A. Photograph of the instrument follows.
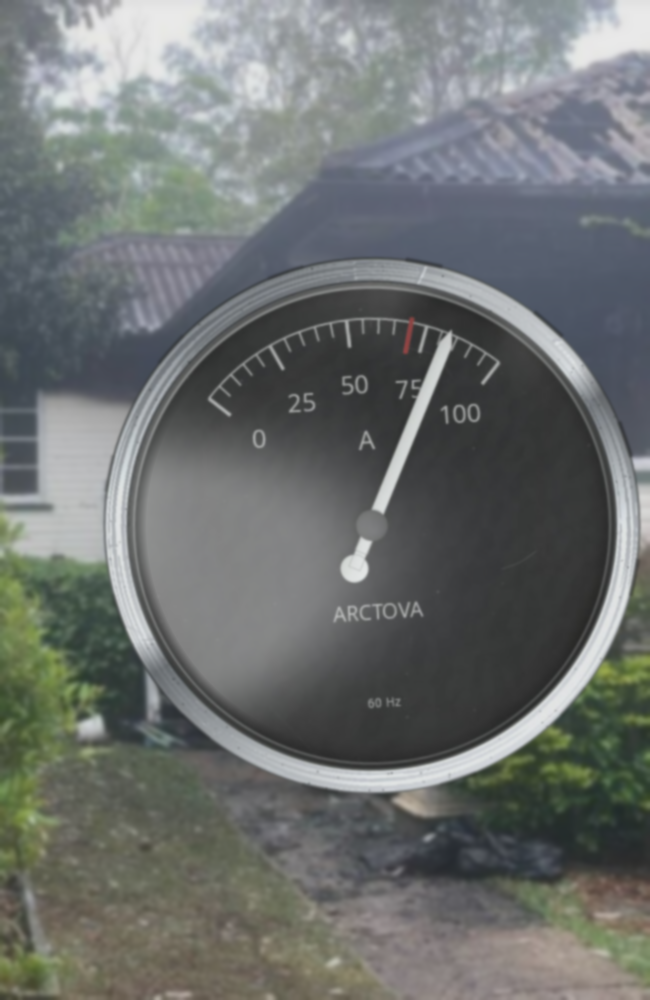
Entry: 82.5 A
